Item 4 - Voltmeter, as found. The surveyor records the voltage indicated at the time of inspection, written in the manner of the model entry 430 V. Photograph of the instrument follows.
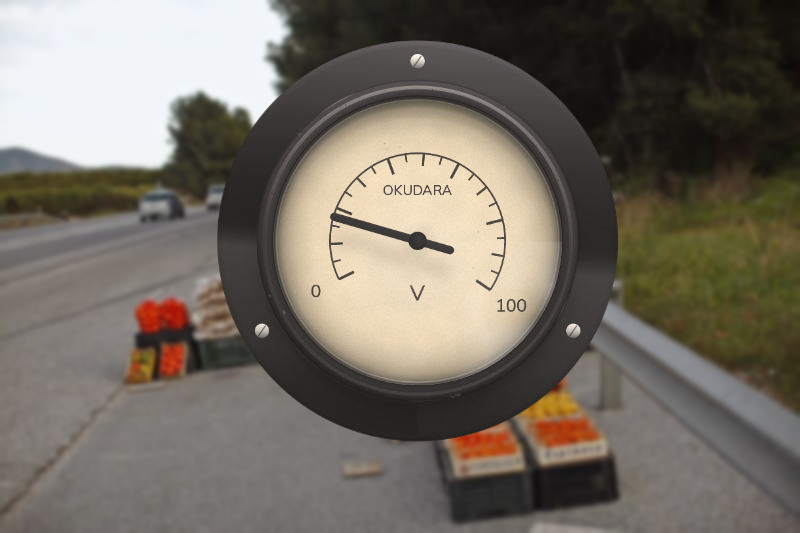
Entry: 17.5 V
